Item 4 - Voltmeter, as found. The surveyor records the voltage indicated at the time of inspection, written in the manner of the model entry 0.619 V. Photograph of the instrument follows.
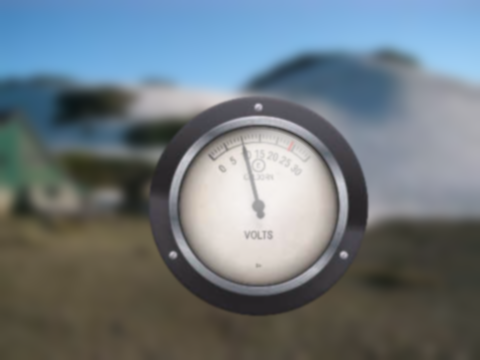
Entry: 10 V
